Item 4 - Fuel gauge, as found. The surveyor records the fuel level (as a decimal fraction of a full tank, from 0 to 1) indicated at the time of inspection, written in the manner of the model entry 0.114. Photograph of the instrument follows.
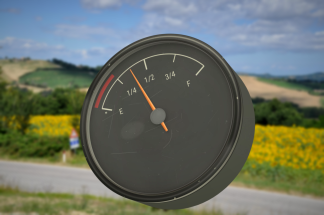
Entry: 0.375
